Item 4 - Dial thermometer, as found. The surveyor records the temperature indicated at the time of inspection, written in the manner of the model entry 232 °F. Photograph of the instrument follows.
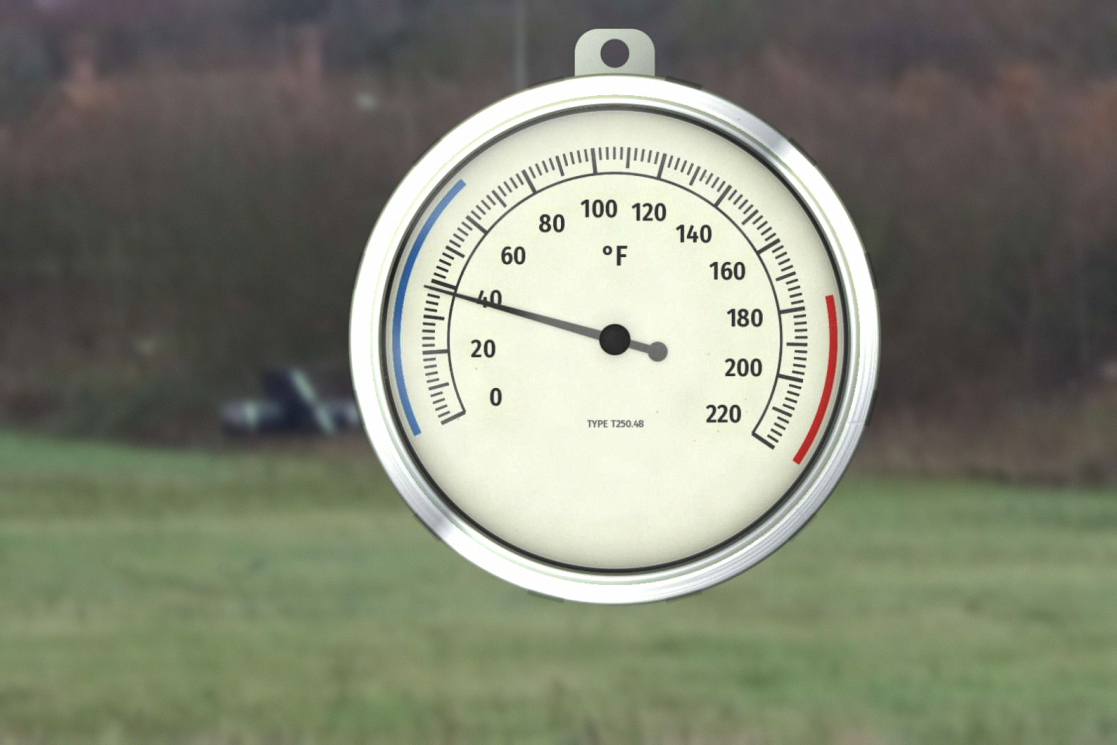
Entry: 38 °F
